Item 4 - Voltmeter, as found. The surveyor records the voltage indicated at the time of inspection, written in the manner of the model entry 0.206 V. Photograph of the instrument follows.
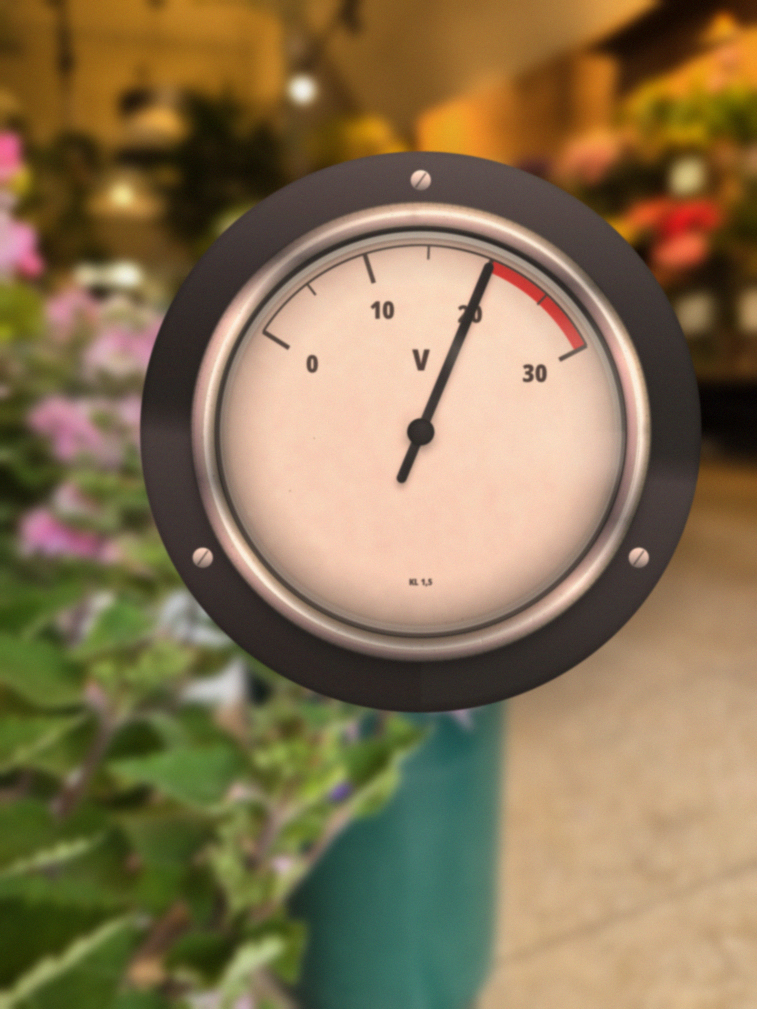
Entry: 20 V
